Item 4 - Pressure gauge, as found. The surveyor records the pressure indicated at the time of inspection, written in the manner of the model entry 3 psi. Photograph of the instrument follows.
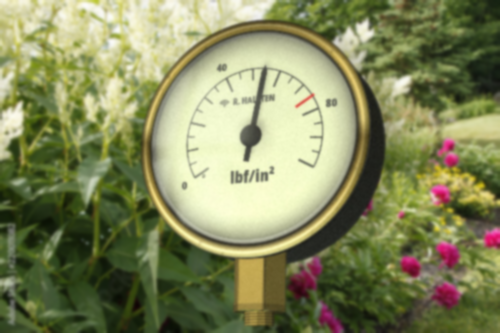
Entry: 55 psi
